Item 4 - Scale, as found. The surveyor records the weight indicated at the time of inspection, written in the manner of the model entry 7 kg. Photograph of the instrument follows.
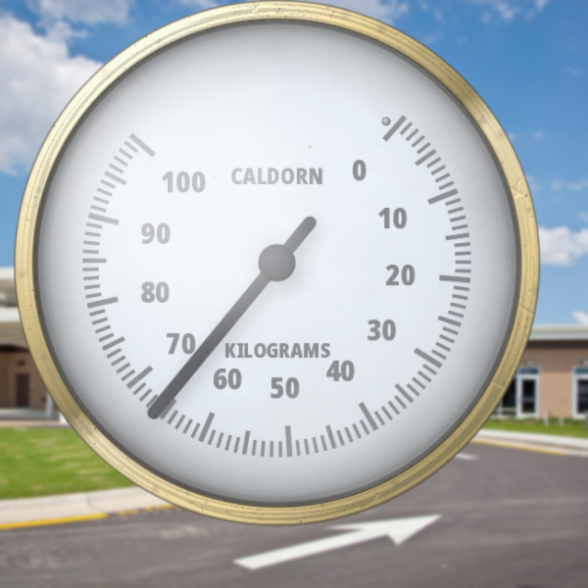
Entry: 66 kg
